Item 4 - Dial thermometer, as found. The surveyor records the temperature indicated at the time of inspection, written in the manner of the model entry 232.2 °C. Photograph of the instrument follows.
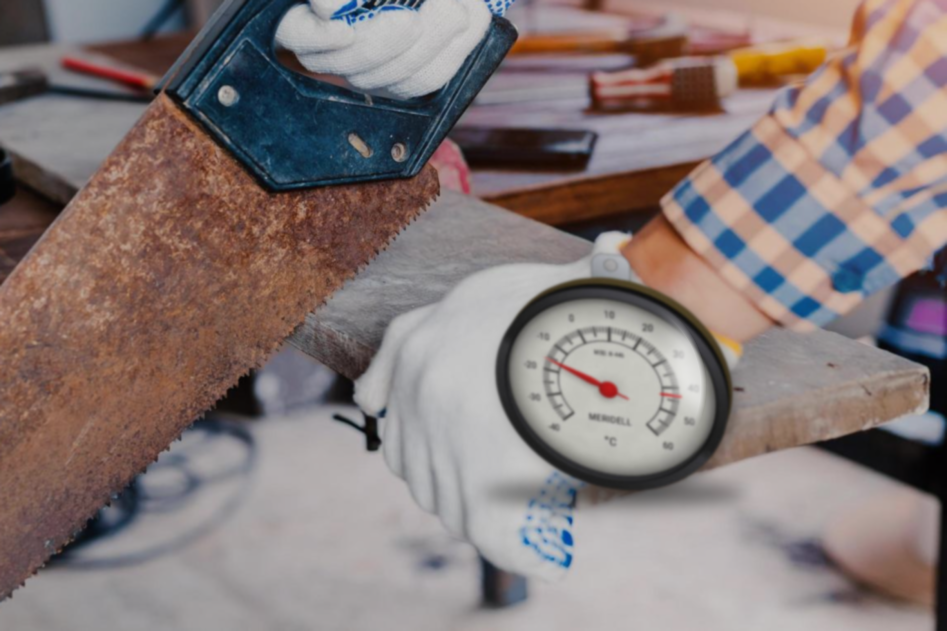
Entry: -15 °C
